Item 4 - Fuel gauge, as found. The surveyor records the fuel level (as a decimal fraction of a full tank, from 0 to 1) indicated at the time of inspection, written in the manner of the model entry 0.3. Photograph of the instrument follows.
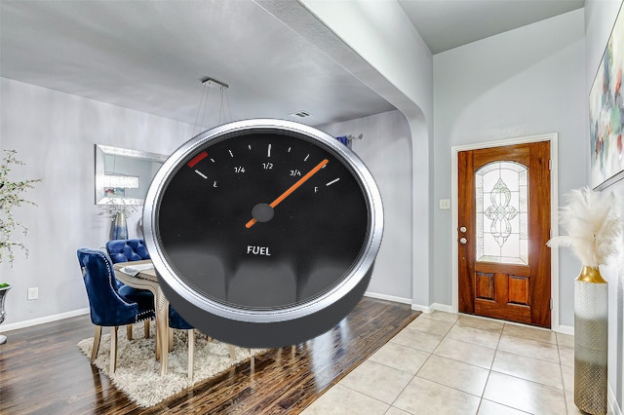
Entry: 0.875
